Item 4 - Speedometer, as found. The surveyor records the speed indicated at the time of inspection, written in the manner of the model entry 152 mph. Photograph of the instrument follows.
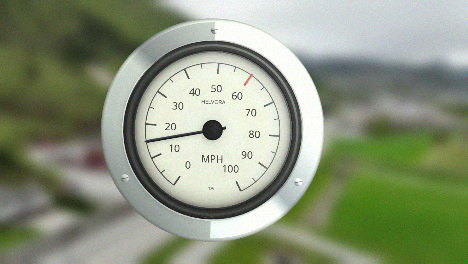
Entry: 15 mph
